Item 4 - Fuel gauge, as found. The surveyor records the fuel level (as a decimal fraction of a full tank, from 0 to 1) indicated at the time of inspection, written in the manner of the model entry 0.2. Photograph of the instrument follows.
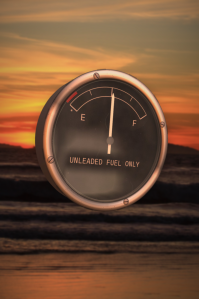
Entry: 0.5
